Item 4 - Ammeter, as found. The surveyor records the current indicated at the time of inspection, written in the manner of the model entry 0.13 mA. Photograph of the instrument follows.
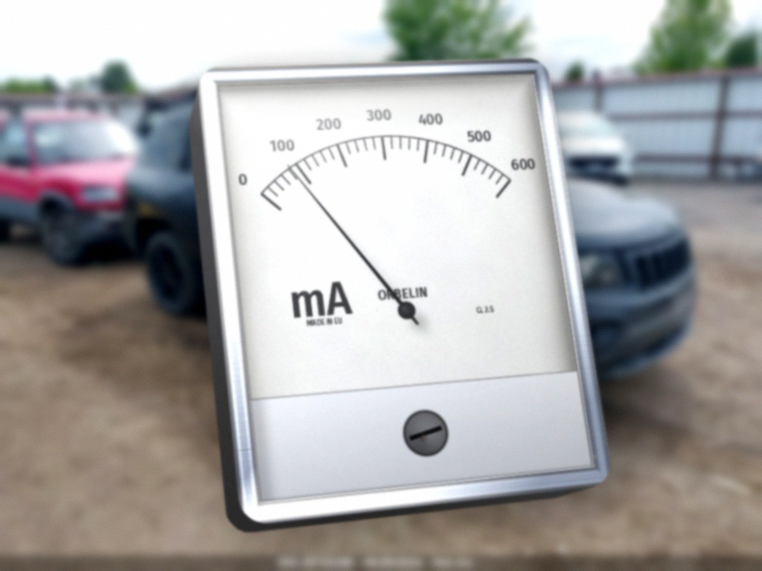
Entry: 80 mA
